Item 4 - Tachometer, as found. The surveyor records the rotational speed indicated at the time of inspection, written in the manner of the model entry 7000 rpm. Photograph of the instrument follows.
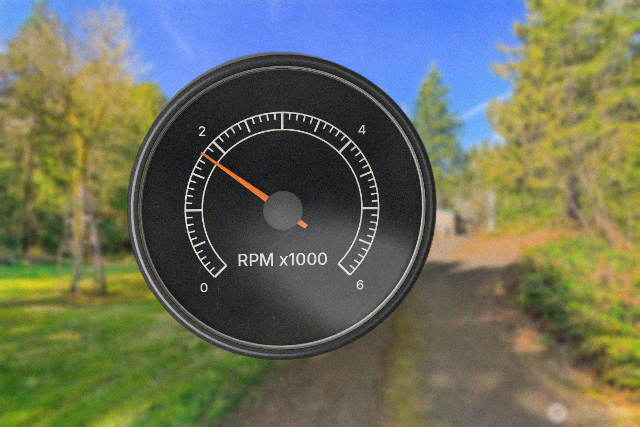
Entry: 1800 rpm
